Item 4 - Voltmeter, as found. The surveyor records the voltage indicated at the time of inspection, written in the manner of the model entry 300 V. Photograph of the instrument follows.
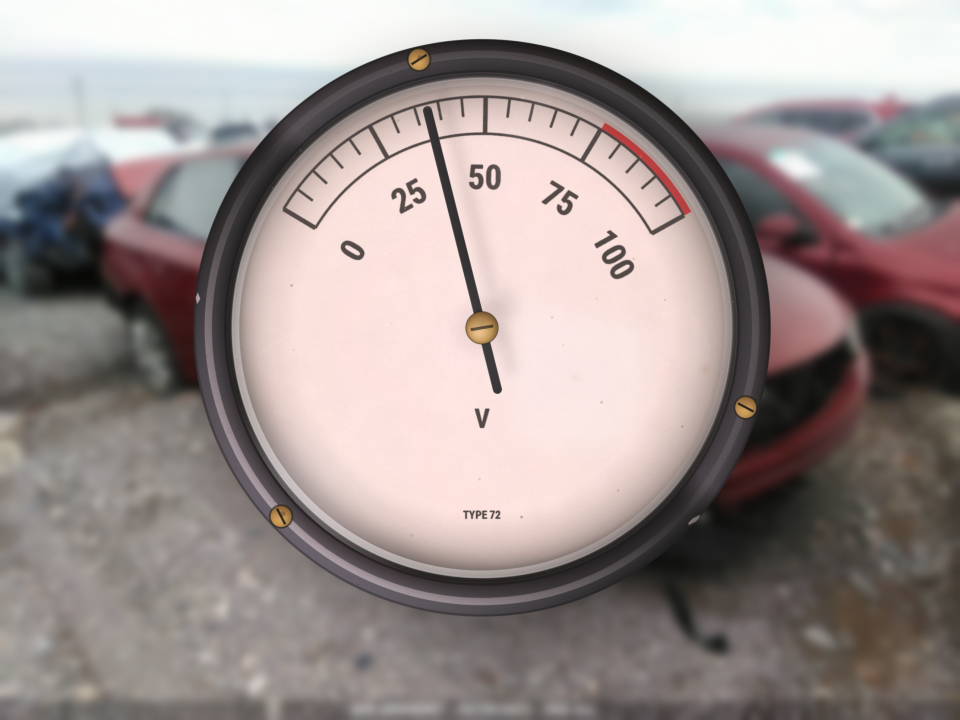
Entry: 37.5 V
